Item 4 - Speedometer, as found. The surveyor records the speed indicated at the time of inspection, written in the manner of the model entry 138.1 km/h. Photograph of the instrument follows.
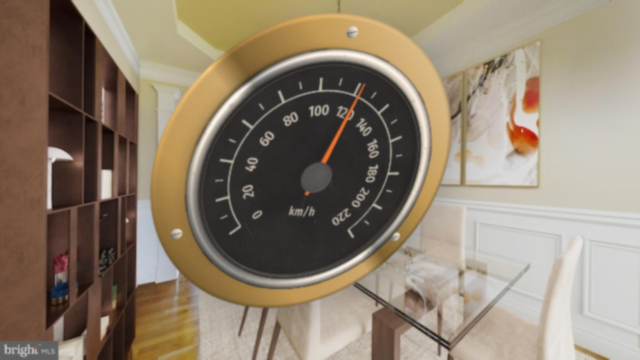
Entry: 120 km/h
